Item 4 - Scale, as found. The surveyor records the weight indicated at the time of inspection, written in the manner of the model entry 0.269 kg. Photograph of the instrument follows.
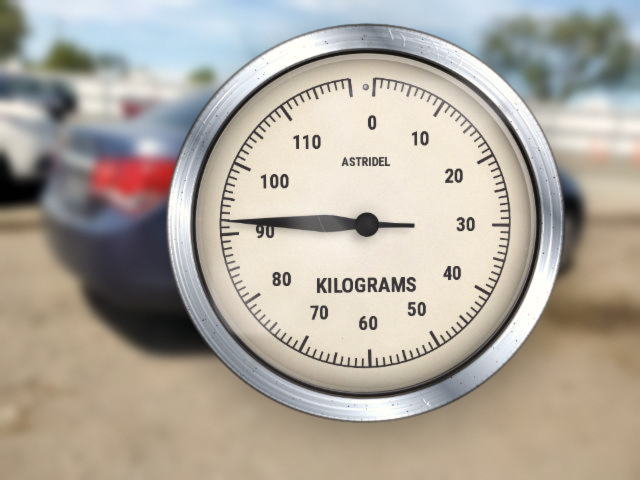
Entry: 92 kg
